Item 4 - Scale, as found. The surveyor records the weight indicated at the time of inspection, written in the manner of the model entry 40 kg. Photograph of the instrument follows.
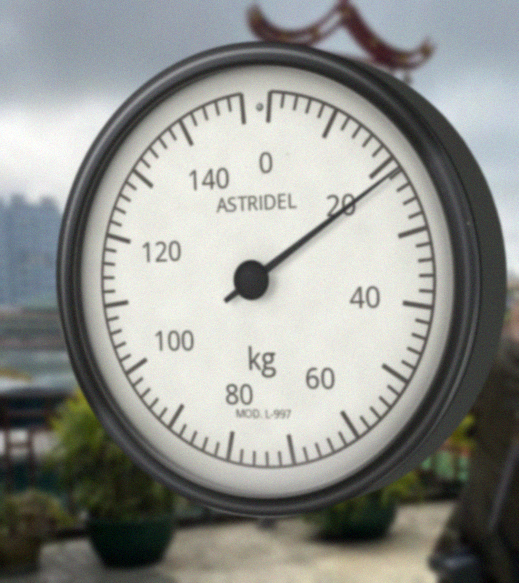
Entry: 22 kg
